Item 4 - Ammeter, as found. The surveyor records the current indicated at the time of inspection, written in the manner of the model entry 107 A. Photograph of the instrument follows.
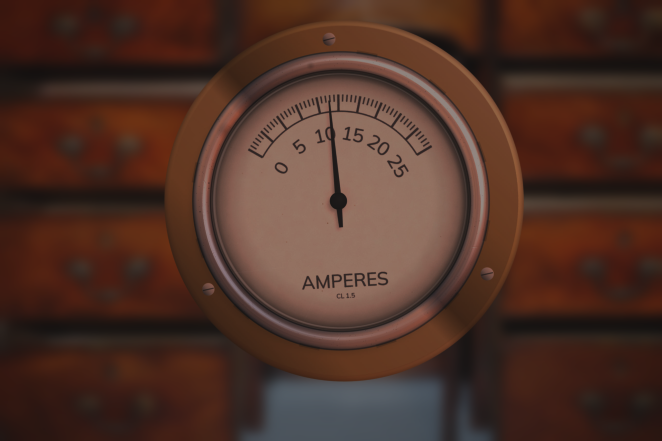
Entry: 11.5 A
